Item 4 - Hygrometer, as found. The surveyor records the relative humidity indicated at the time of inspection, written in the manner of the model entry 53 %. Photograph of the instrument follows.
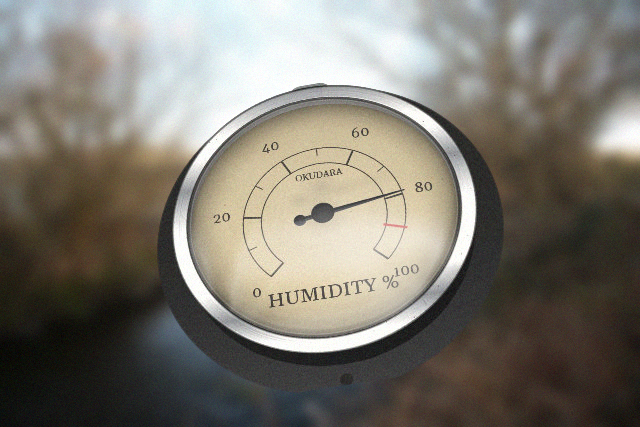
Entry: 80 %
